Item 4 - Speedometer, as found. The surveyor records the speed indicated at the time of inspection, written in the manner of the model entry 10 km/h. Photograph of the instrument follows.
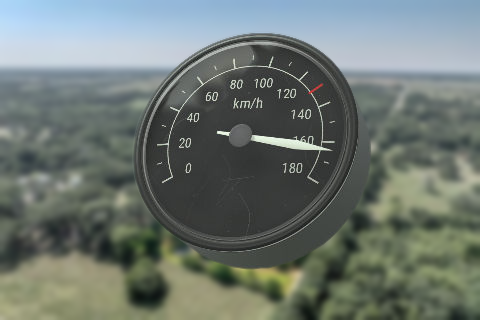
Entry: 165 km/h
